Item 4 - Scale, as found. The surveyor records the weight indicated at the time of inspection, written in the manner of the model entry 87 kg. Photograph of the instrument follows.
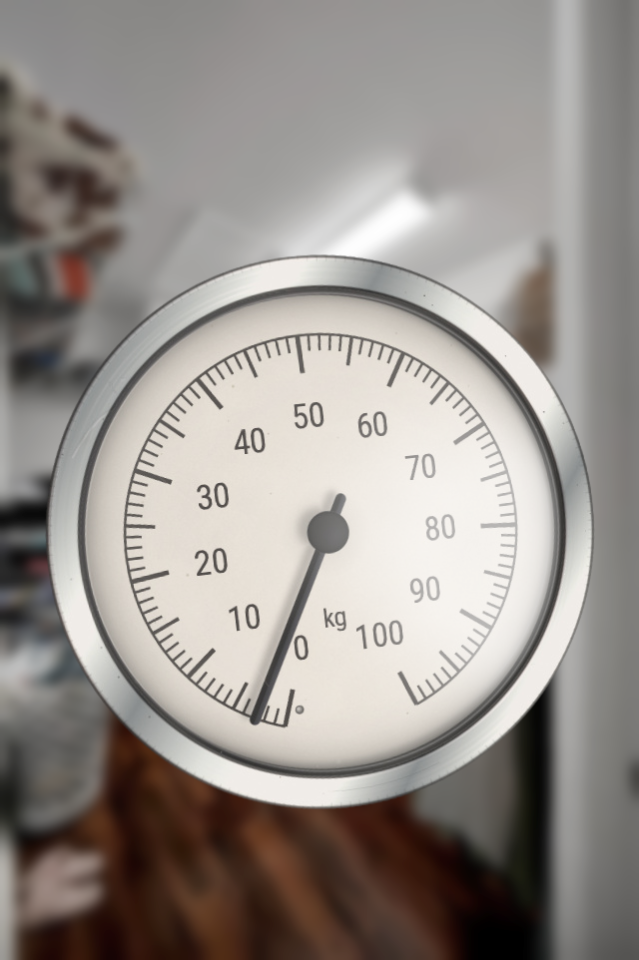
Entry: 3 kg
